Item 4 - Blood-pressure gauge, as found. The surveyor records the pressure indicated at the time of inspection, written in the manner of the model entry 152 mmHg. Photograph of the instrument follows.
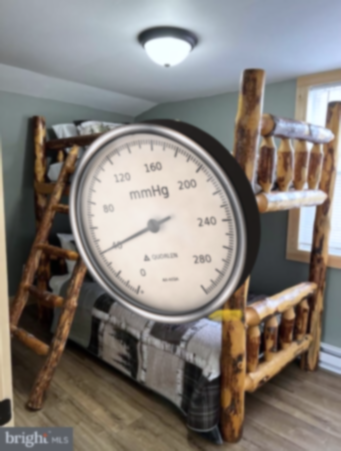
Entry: 40 mmHg
